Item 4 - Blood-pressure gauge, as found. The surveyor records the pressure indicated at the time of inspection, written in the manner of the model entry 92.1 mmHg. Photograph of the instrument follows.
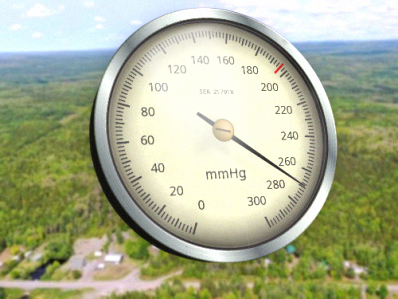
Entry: 270 mmHg
